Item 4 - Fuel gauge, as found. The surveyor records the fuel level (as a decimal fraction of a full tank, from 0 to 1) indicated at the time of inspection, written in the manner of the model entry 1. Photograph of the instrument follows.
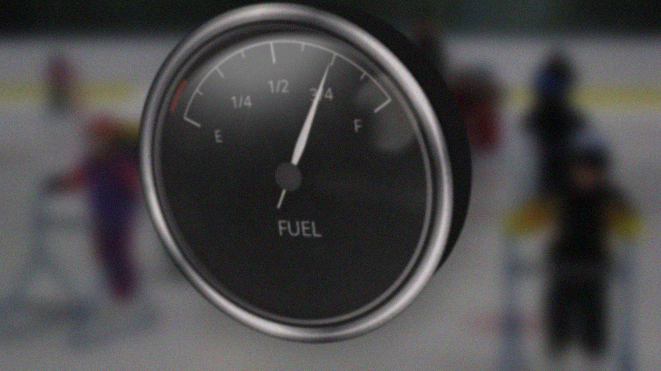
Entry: 0.75
